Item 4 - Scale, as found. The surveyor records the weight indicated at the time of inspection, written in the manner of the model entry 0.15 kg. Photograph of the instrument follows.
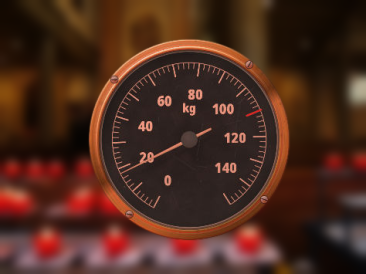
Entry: 18 kg
